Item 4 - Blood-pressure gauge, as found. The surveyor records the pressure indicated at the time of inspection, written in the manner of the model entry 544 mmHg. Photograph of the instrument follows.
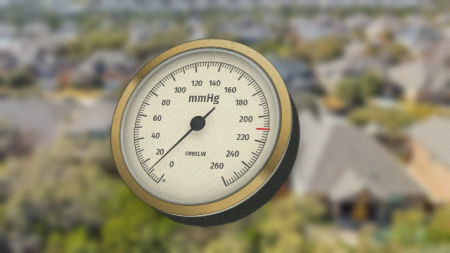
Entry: 10 mmHg
